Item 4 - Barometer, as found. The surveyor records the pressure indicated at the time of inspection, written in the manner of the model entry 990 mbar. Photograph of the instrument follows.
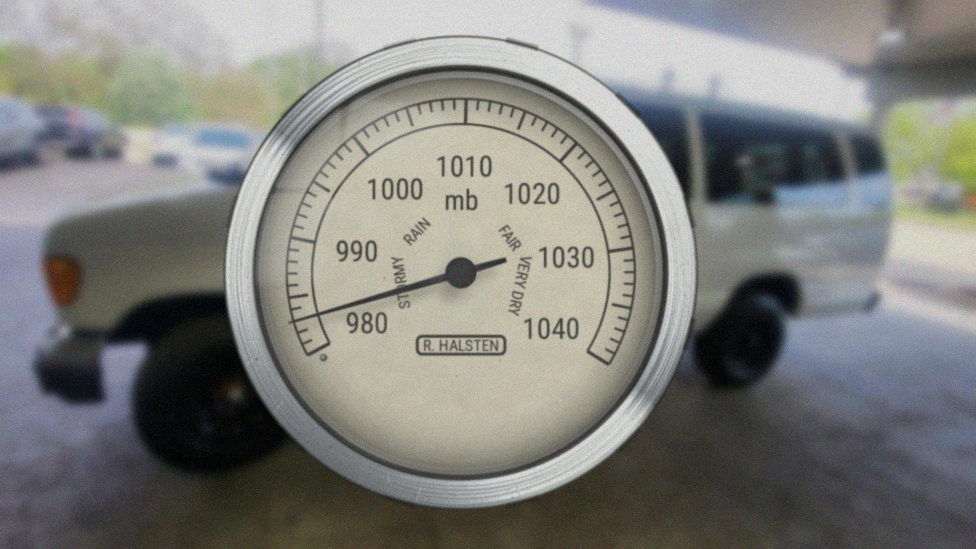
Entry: 983 mbar
